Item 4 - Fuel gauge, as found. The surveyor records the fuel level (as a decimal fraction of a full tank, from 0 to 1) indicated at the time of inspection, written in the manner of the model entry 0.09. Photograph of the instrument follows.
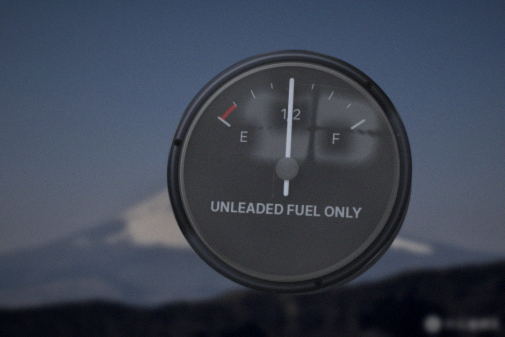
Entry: 0.5
